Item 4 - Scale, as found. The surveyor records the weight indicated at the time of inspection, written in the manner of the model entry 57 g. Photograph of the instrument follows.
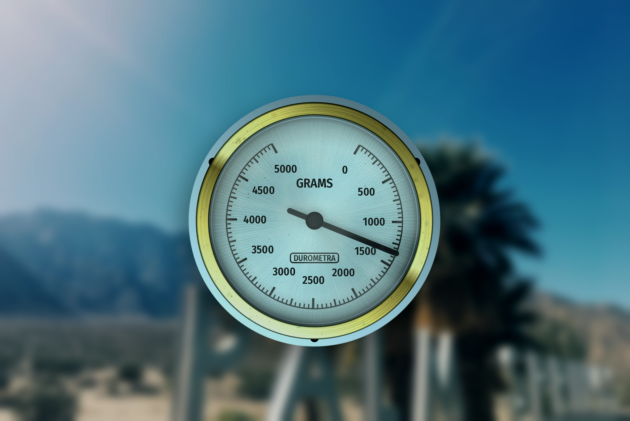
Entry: 1350 g
